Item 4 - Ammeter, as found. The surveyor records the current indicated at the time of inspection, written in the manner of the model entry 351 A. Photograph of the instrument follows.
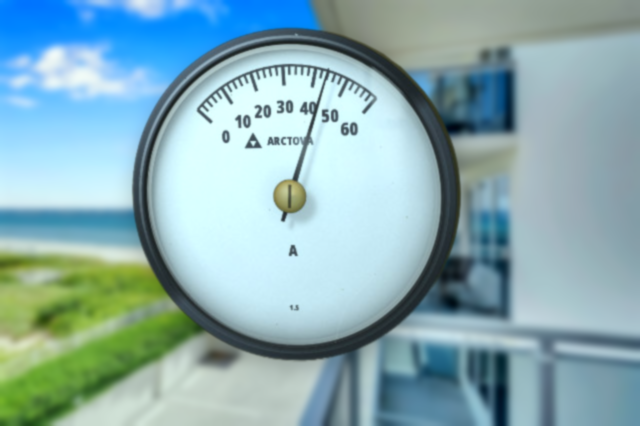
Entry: 44 A
